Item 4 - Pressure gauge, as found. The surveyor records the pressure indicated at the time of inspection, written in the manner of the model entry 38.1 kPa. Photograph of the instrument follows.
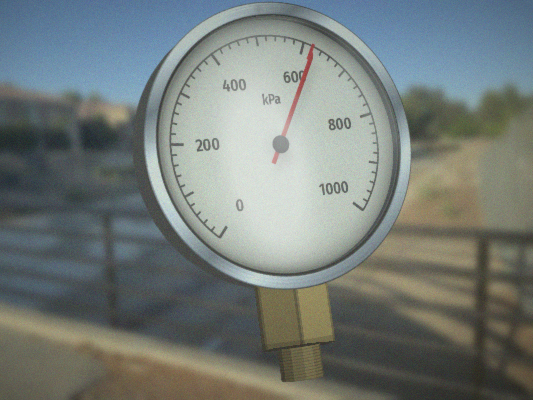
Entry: 620 kPa
